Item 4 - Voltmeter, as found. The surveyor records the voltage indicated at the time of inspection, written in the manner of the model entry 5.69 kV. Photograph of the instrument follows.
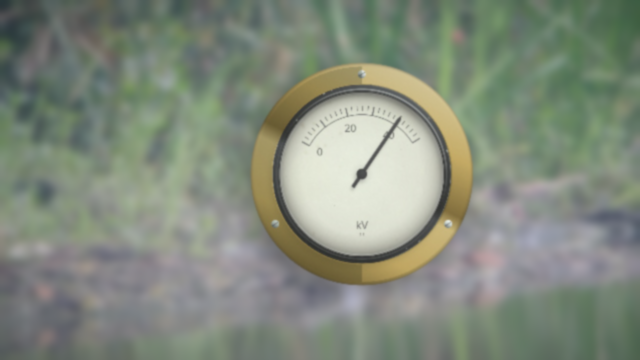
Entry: 40 kV
